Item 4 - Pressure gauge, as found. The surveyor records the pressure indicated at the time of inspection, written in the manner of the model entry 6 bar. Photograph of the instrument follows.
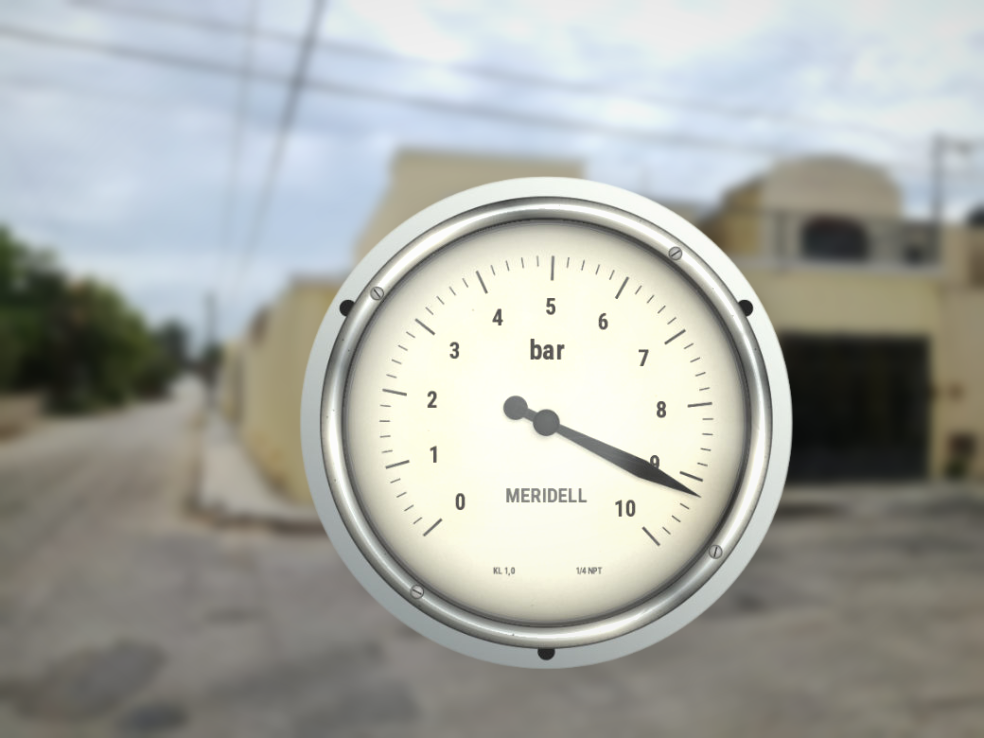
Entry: 9.2 bar
